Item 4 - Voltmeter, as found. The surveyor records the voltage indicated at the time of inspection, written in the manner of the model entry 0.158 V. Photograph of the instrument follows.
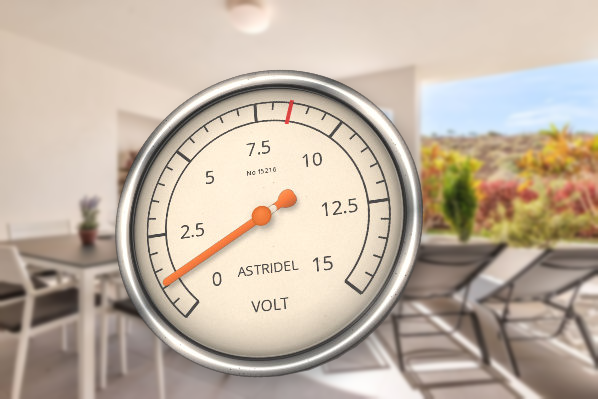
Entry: 1 V
